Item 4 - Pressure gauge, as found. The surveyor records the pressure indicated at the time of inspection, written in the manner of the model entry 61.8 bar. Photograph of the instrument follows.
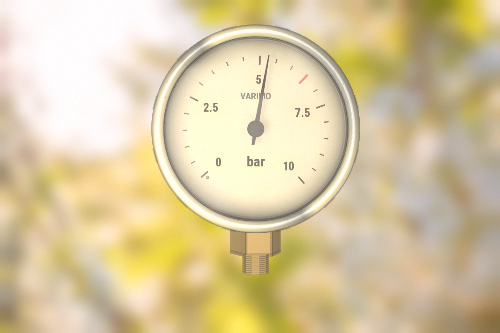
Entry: 5.25 bar
